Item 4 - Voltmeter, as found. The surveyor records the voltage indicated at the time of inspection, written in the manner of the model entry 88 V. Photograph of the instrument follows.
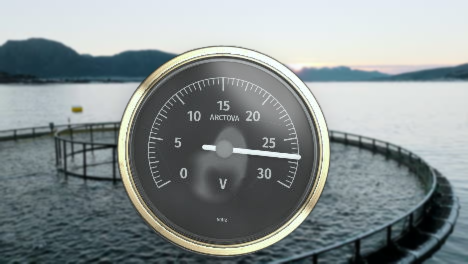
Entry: 27 V
